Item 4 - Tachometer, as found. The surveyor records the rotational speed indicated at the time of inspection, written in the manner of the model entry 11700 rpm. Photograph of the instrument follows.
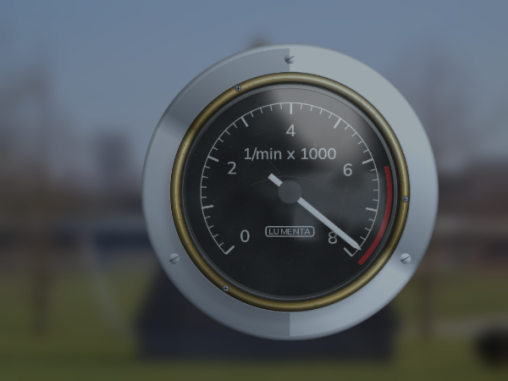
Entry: 7800 rpm
